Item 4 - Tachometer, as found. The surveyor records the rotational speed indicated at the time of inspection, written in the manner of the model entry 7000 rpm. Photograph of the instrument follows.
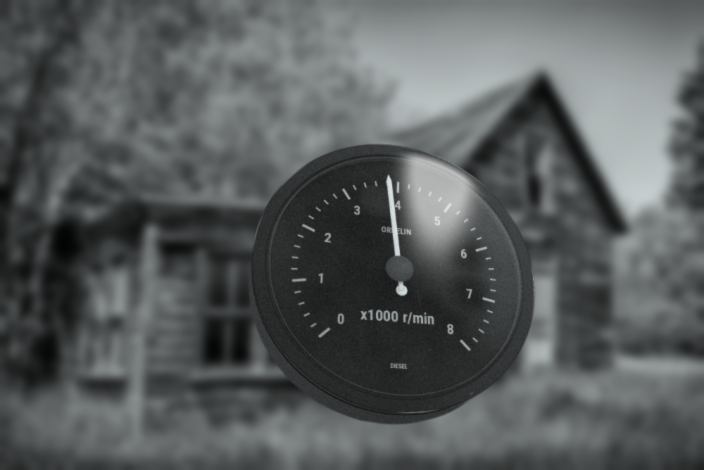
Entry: 3800 rpm
